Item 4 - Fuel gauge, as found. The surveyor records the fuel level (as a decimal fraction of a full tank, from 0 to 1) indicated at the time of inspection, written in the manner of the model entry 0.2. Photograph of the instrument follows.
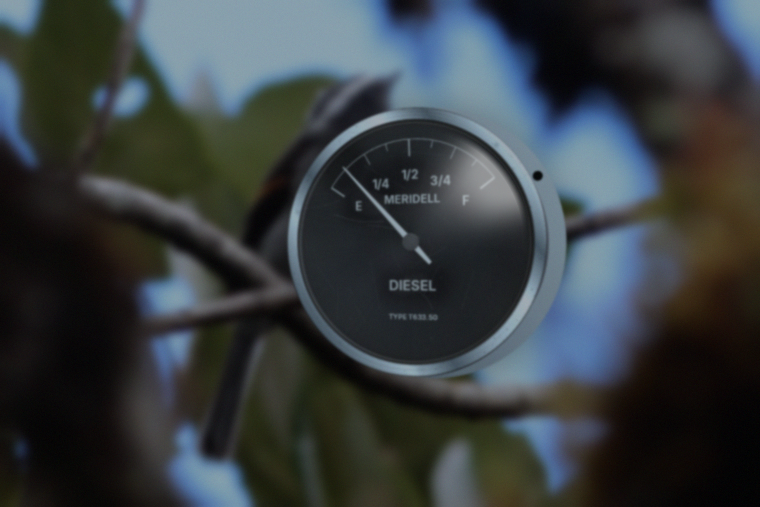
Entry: 0.125
